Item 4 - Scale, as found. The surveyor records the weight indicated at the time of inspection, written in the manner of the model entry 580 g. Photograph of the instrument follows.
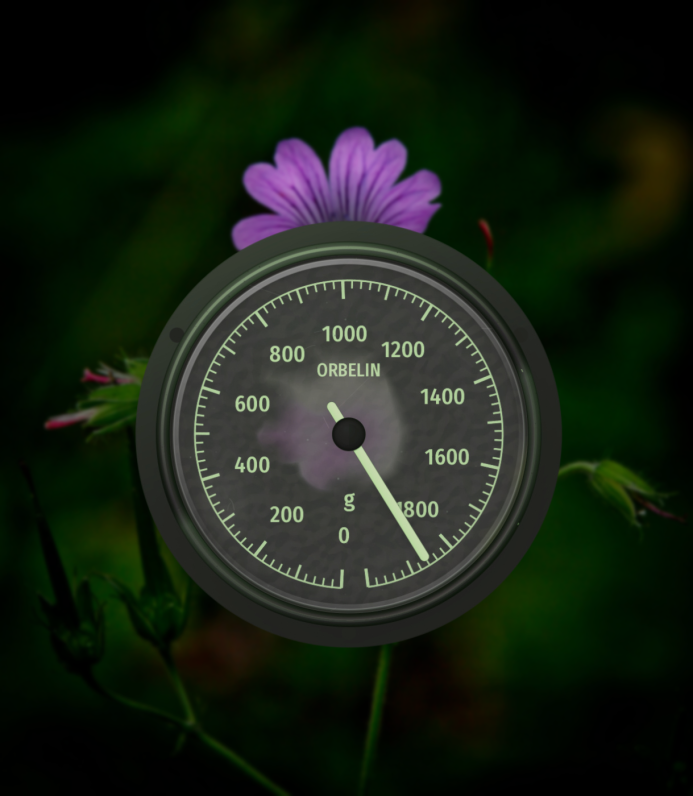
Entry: 1860 g
